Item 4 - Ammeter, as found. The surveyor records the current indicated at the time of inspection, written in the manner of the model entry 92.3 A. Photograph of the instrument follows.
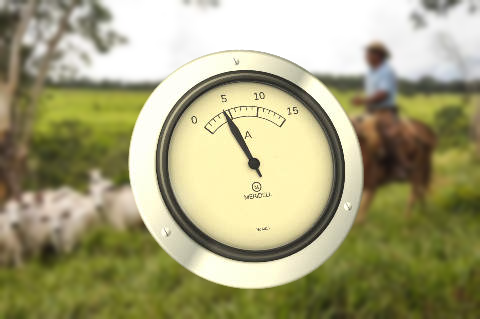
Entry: 4 A
